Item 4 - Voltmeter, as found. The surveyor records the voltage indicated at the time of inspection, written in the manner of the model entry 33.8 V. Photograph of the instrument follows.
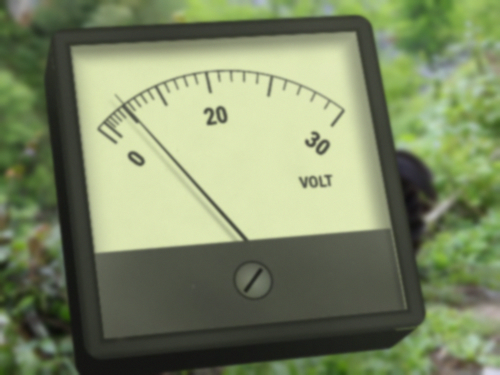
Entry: 10 V
